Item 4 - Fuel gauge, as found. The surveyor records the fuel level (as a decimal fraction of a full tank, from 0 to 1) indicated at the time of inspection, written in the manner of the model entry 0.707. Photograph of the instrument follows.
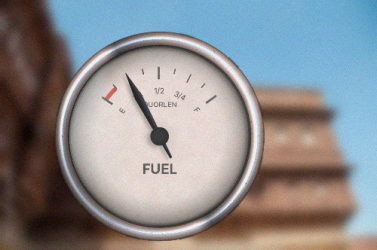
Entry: 0.25
